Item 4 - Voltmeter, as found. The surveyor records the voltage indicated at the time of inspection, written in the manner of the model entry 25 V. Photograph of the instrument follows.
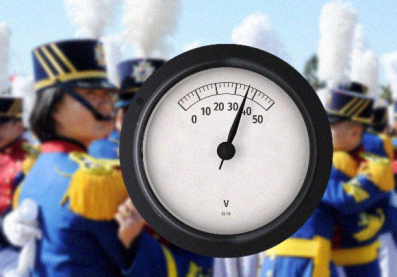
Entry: 36 V
